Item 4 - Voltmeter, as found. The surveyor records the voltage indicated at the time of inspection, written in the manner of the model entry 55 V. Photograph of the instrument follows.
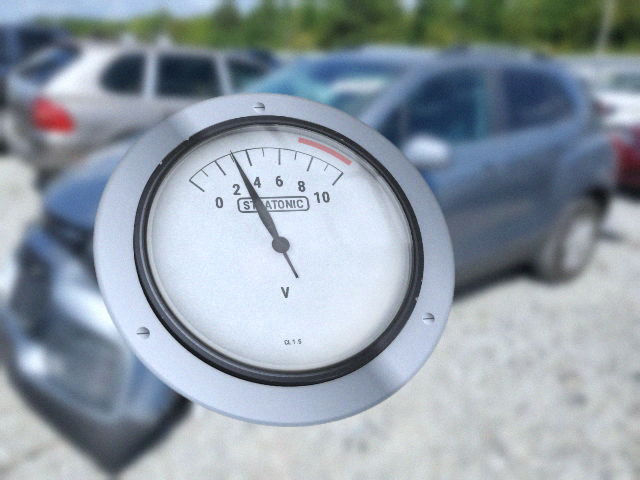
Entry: 3 V
